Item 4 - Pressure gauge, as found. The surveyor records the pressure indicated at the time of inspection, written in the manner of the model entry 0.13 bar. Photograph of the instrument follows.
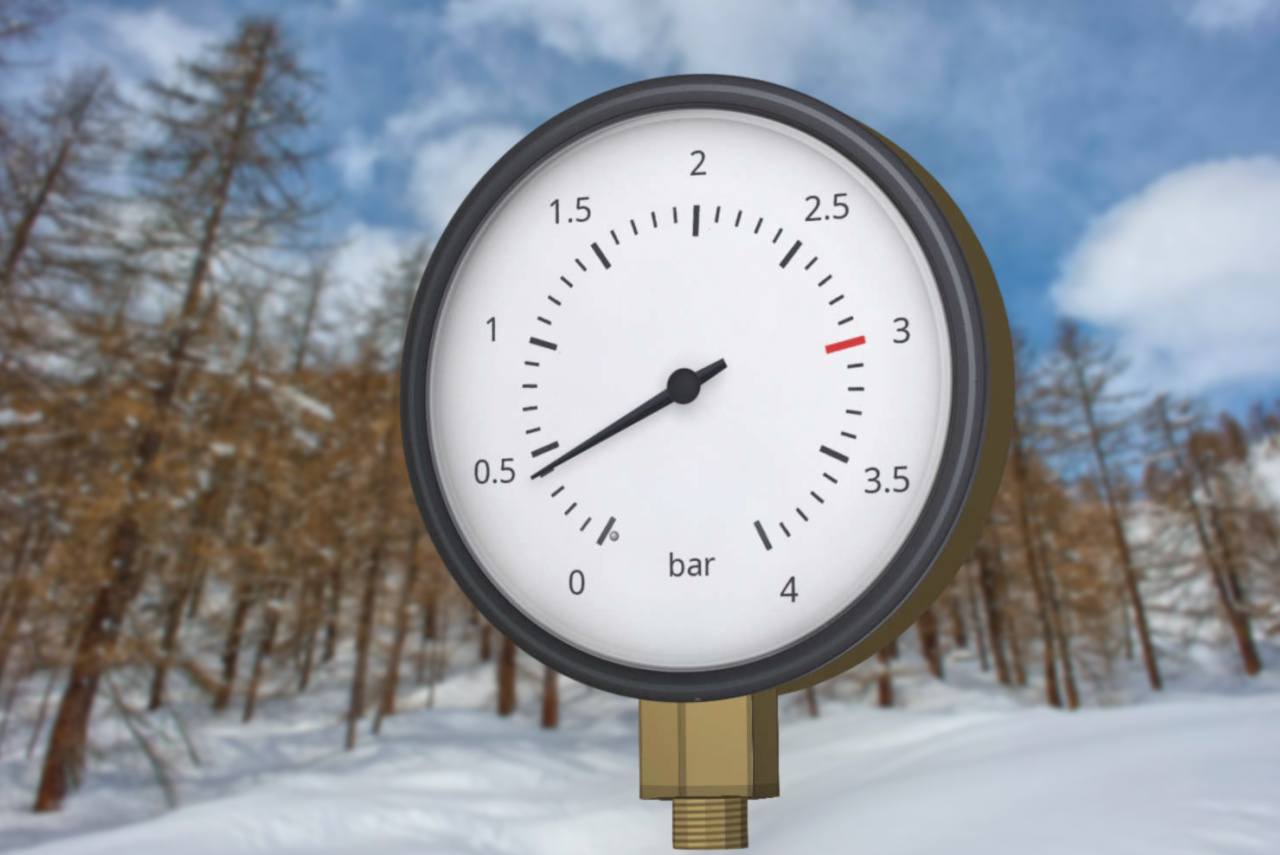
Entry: 0.4 bar
